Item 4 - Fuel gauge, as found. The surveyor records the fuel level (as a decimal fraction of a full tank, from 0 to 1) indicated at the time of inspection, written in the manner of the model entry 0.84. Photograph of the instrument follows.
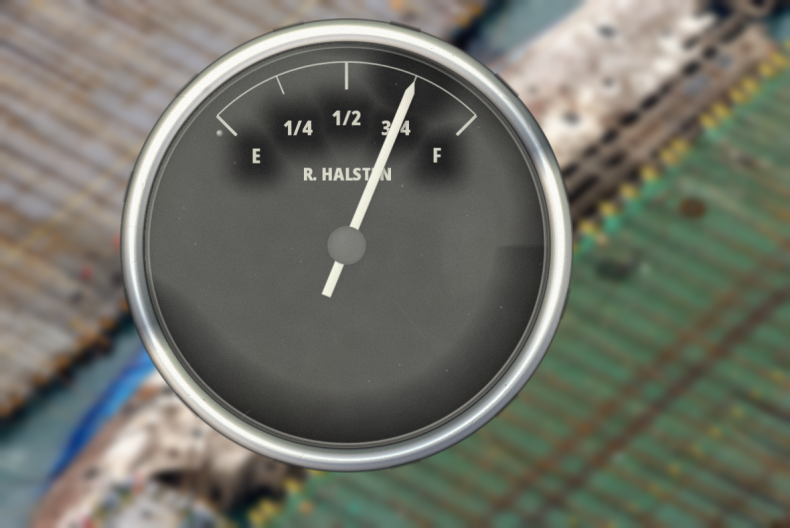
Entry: 0.75
